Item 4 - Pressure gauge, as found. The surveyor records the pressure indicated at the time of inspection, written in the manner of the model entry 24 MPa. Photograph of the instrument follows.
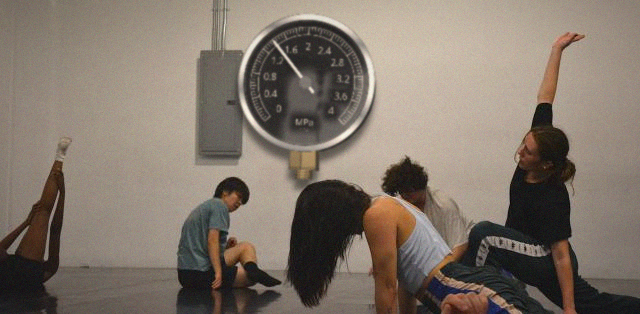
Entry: 1.4 MPa
